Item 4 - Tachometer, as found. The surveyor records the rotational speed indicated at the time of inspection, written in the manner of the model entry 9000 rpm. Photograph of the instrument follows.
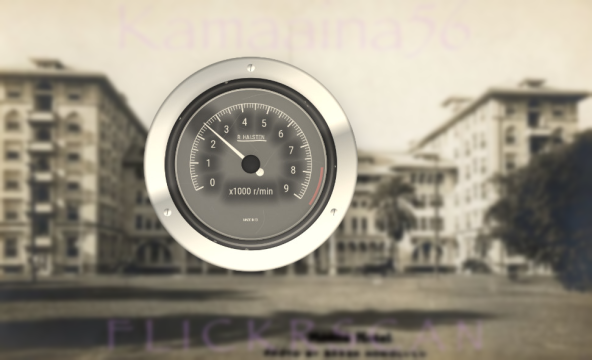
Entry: 2500 rpm
